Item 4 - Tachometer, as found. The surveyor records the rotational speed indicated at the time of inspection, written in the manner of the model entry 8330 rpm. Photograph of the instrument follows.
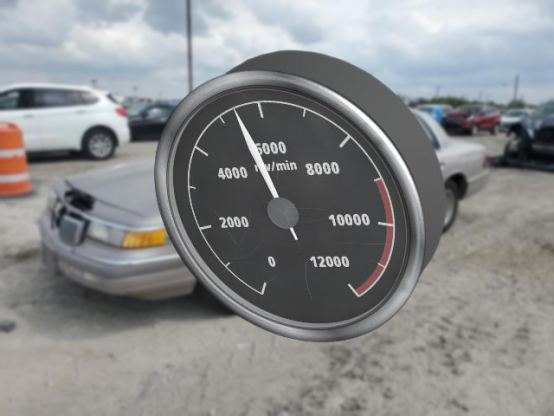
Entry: 5500 rpm
